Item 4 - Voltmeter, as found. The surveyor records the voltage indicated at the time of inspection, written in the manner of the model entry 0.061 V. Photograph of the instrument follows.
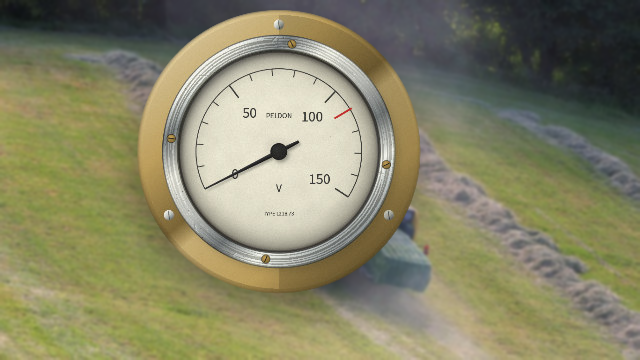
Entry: 0 V
